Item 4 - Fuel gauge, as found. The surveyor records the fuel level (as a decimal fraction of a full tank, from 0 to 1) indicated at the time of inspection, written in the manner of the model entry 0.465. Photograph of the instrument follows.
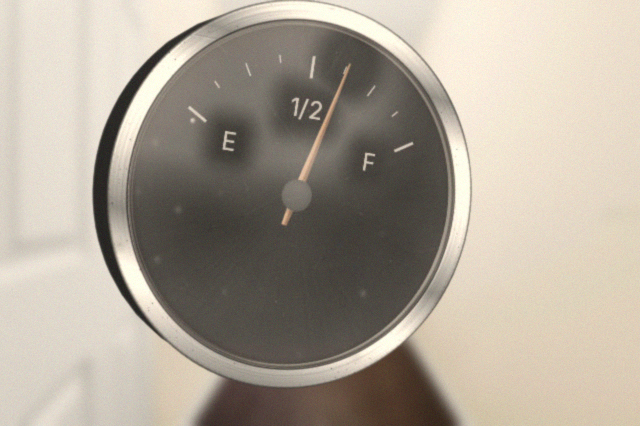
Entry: 0.625
